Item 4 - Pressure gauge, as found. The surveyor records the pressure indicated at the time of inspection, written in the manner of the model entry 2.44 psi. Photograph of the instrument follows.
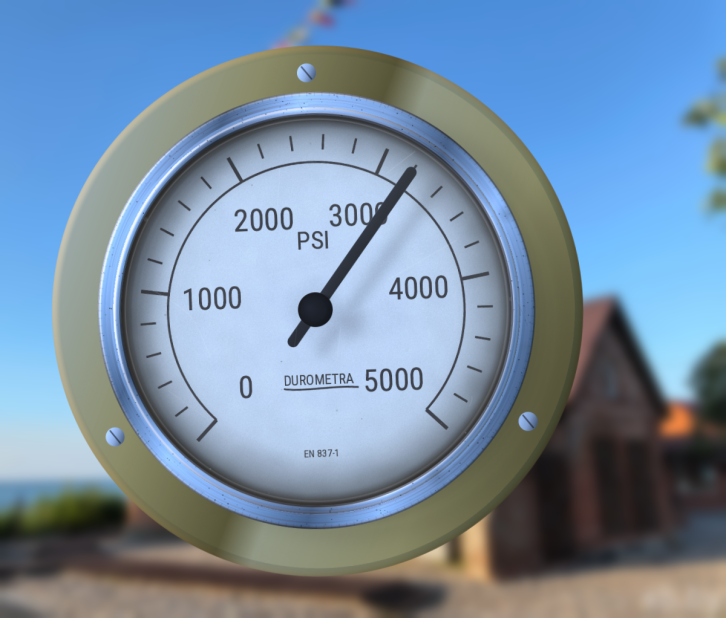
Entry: 3200 psi
